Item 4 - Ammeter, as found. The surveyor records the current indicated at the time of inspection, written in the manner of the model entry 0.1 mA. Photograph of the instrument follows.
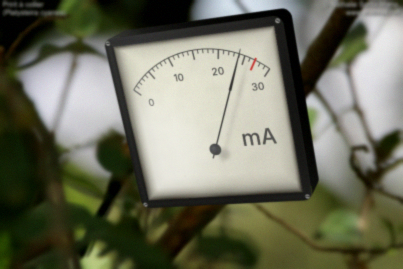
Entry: 24 mA
